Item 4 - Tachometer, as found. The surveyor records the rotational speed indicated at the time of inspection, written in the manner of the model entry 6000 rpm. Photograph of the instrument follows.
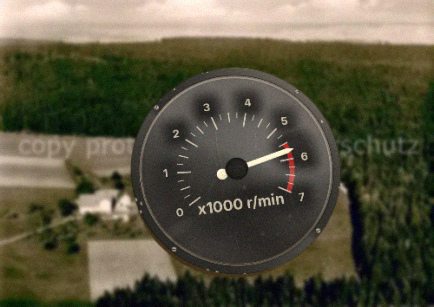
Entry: 5750 rpm
